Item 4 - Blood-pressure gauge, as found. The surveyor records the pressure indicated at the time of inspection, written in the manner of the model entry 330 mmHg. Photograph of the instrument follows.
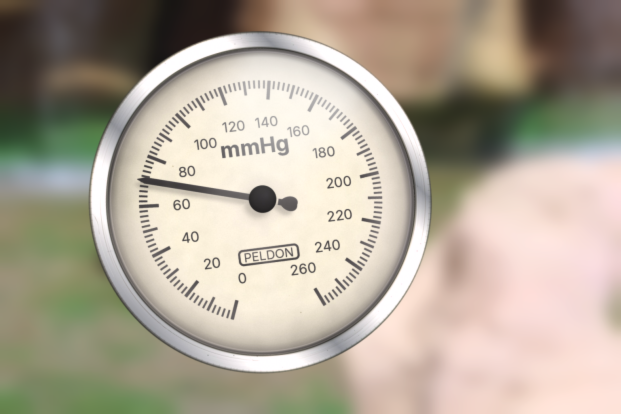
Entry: 70 mmHg
